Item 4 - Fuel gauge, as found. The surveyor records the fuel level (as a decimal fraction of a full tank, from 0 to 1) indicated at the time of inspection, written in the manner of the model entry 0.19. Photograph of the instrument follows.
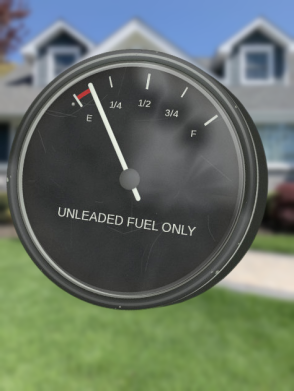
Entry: 0.125
